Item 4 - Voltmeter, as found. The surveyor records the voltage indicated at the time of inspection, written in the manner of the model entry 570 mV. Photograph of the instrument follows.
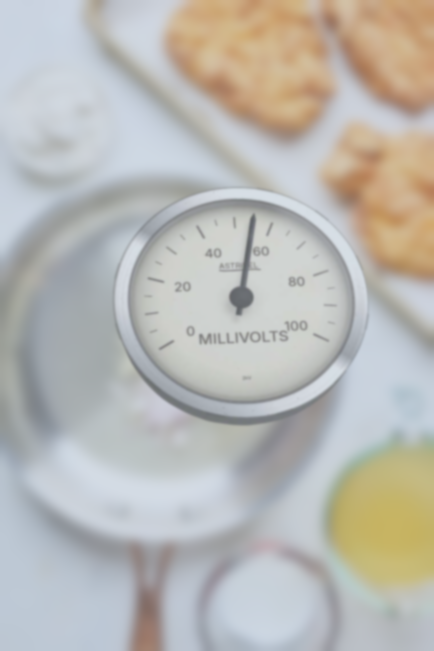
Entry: 55 mV
